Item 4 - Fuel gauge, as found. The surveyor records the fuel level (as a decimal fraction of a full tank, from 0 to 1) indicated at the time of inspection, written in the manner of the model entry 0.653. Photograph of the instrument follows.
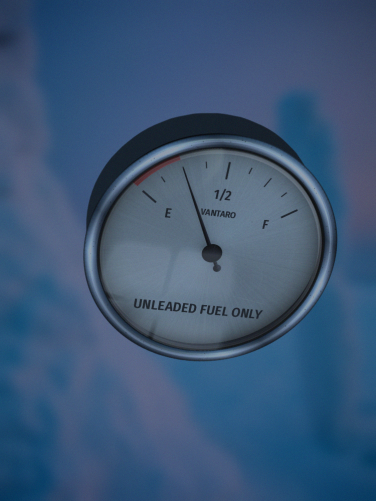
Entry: 0.25
